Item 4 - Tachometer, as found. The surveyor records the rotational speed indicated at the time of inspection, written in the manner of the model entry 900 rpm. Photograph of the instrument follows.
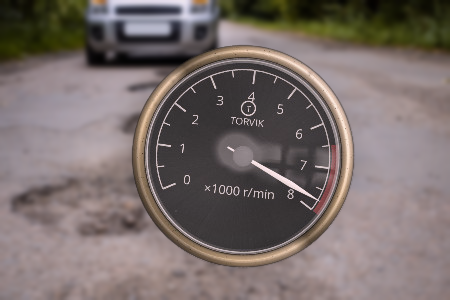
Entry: 7750 rpm
